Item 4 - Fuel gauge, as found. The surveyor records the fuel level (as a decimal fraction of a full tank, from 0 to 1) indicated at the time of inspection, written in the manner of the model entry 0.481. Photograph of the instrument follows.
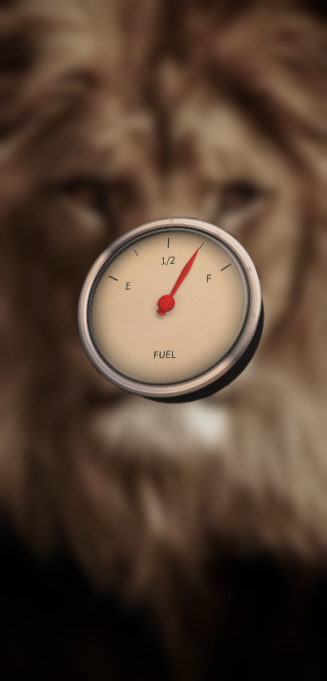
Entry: 0.75
